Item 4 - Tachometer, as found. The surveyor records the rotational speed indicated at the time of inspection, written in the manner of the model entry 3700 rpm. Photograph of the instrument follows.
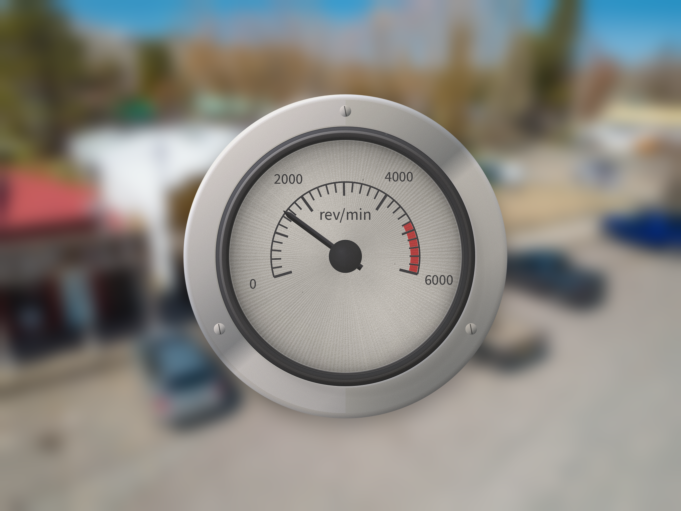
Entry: 1500 rpm
